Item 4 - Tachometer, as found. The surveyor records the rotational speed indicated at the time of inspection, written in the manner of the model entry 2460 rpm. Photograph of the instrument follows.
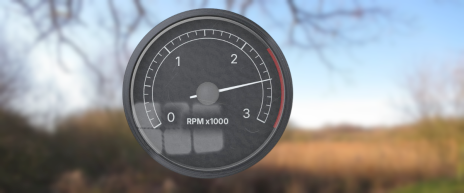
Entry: 2500 rpm
